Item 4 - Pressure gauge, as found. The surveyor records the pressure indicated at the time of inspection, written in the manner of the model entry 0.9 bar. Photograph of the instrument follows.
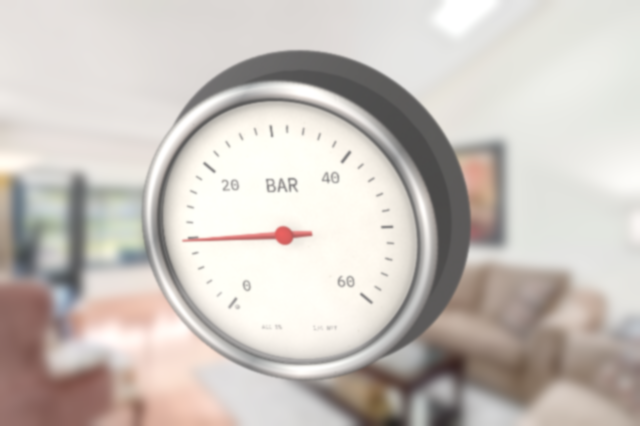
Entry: 10 bar
